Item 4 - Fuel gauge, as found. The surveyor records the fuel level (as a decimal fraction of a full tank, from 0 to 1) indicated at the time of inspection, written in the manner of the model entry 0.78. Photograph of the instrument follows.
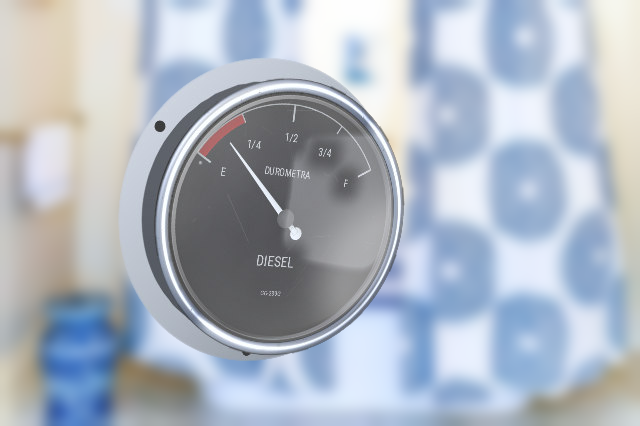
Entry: 0.125
